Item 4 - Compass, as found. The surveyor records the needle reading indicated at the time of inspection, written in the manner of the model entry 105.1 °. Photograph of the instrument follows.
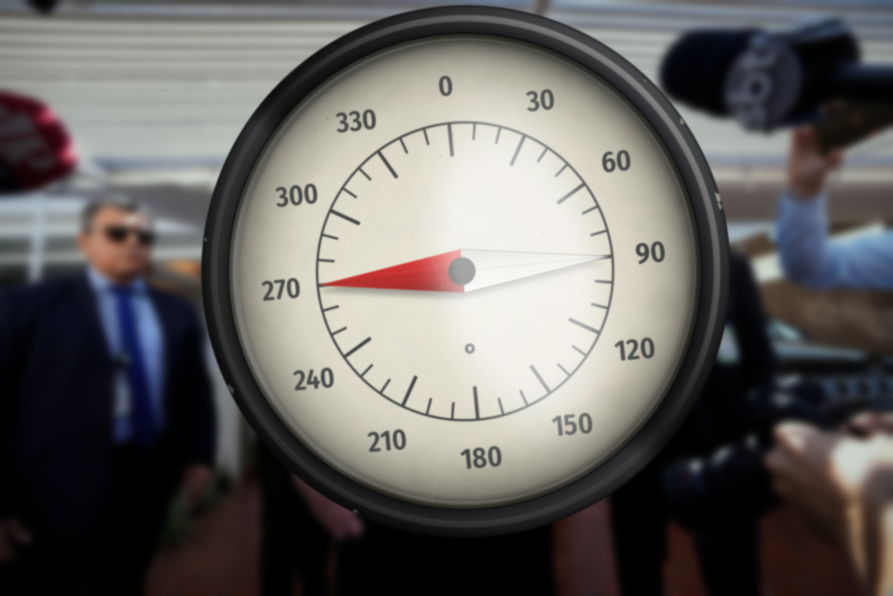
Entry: 270 °
